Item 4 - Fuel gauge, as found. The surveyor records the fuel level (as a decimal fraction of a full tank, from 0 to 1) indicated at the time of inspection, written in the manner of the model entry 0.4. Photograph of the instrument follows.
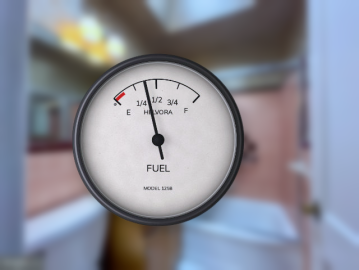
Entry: 0.375
